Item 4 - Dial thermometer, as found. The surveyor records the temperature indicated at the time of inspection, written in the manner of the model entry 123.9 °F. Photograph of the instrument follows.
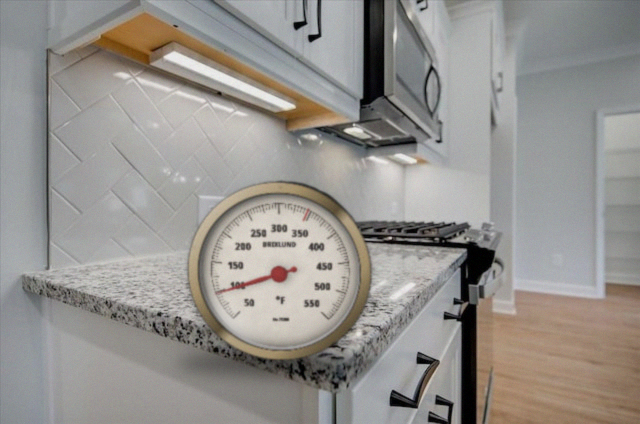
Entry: 100 °F
